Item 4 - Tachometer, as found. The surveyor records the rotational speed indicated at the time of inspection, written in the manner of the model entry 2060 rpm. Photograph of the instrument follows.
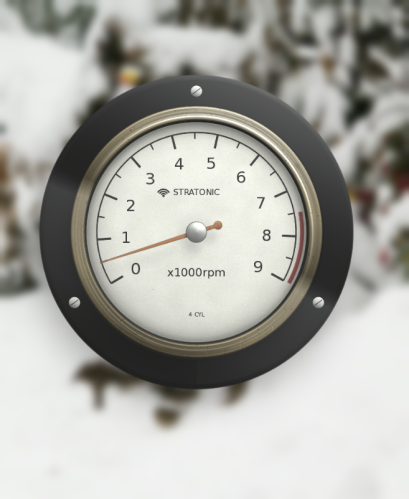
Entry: 500 rpm
